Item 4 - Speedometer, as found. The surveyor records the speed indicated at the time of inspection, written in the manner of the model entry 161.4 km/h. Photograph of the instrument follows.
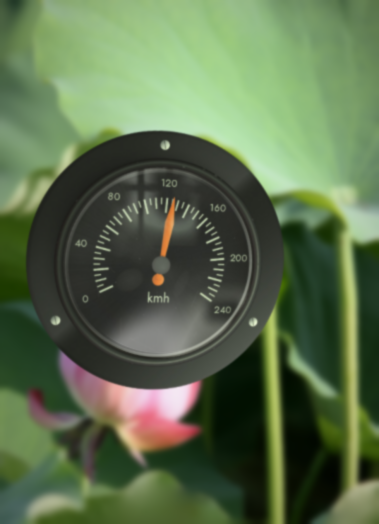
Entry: 125 km/h
